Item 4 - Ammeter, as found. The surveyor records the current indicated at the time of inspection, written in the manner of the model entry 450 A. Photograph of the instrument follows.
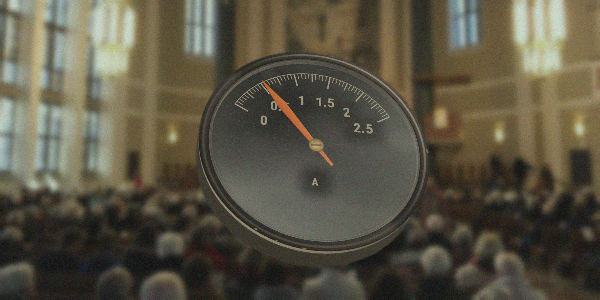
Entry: 0.5 A
